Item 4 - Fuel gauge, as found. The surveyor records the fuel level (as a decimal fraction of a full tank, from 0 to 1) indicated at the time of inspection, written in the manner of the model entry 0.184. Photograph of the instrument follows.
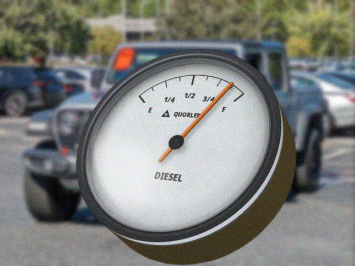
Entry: 0.875
